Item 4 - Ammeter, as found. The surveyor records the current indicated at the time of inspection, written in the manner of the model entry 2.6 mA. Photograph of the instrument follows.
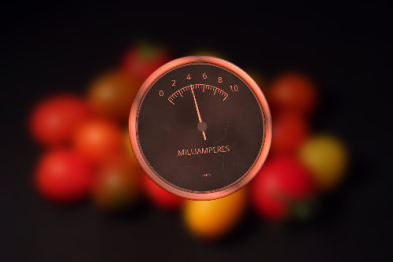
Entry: 4 mA
